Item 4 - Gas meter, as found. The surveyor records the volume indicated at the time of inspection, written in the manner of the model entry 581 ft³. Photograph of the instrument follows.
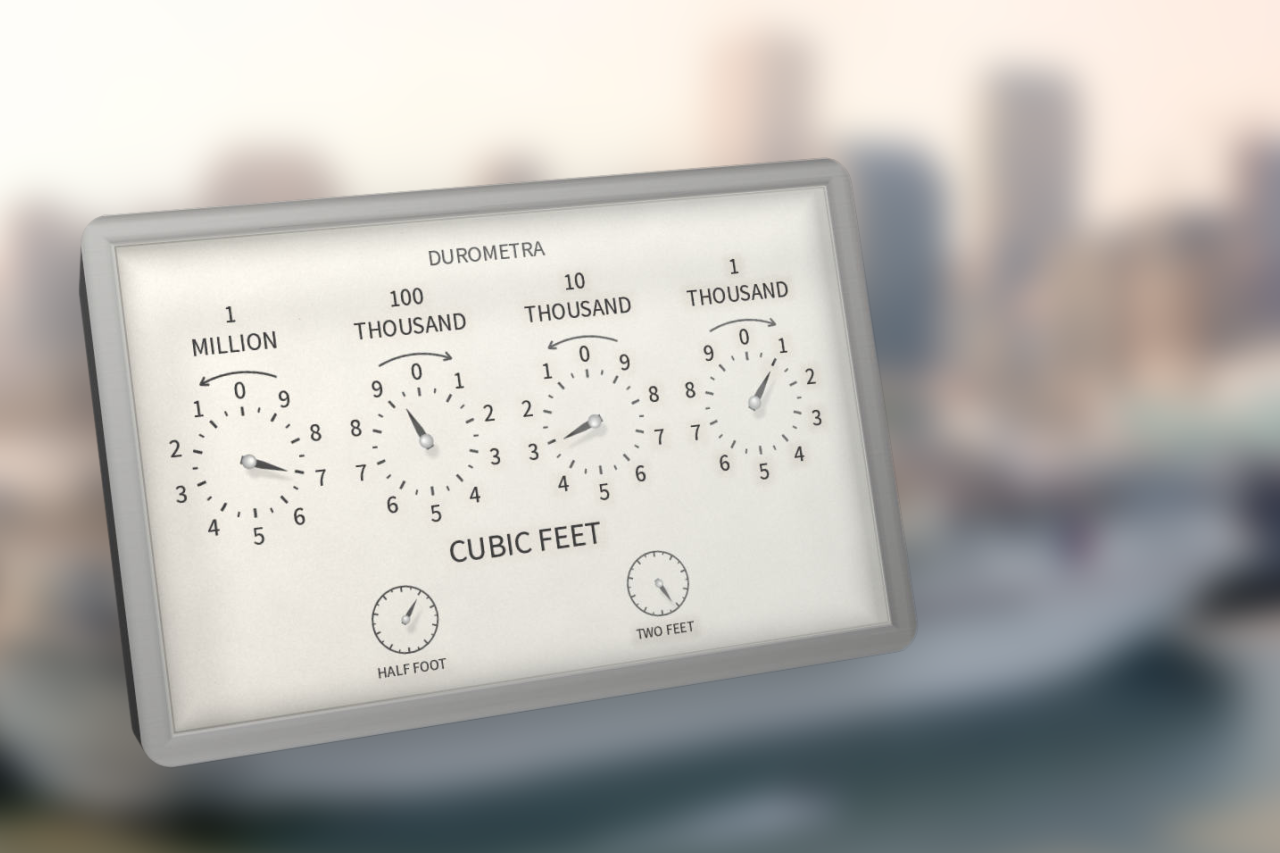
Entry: 693100 ft³
